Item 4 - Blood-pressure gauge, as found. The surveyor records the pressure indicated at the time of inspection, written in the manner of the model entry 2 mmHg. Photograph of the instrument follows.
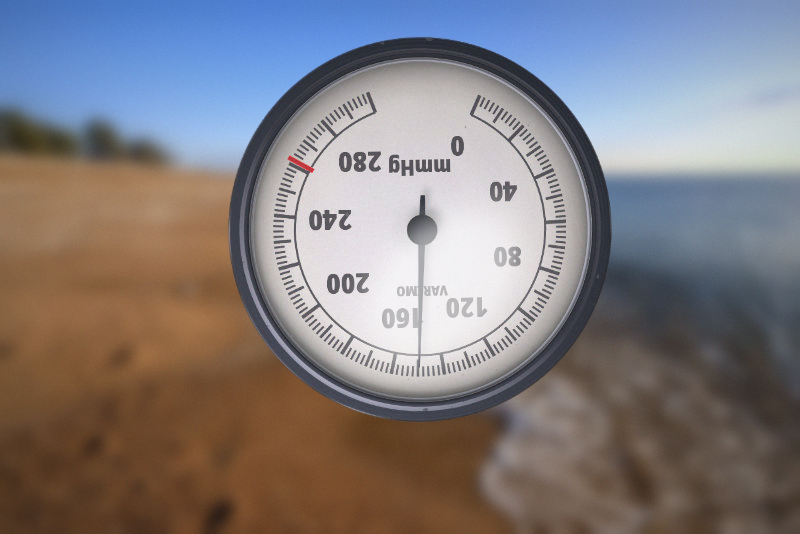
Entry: 150 mmHg
